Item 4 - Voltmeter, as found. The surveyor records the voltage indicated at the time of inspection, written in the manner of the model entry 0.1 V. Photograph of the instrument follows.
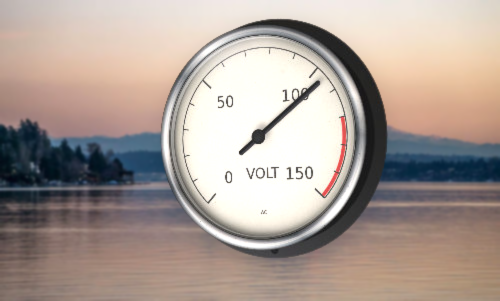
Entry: 105 V
